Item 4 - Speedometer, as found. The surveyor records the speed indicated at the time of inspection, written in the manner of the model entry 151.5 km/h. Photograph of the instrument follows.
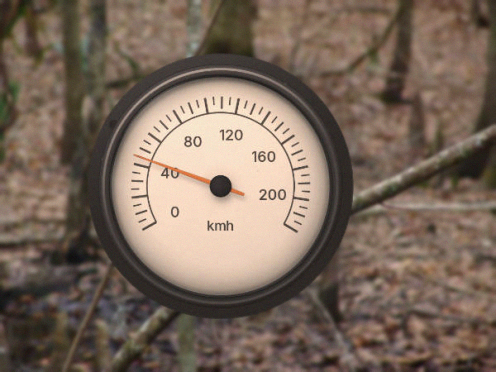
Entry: 45 km/h
